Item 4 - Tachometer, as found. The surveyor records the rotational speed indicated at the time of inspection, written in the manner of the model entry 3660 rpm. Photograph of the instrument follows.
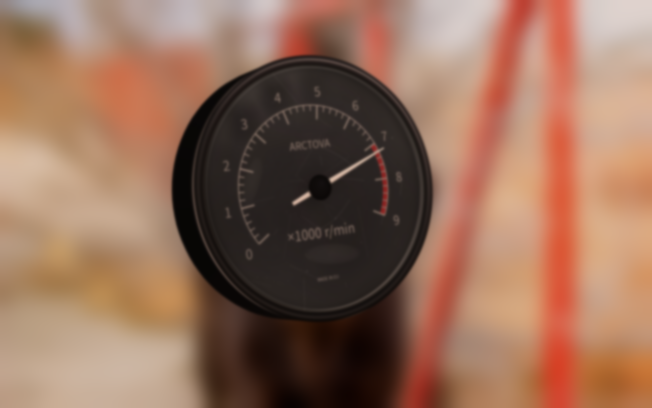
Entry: 7200 rpm
